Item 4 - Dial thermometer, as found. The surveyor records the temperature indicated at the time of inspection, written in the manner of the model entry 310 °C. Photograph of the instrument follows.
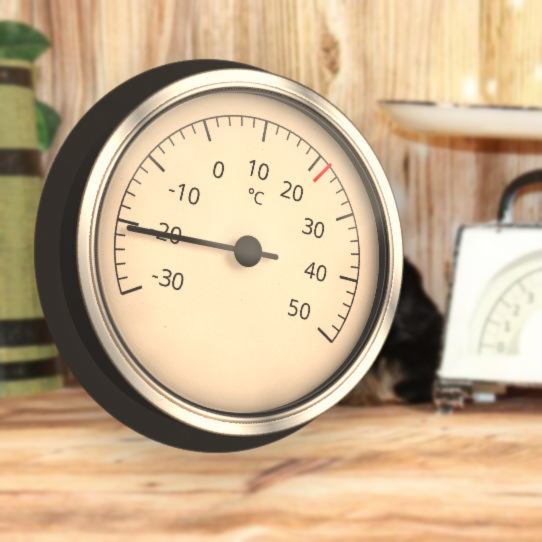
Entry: -21 °C
